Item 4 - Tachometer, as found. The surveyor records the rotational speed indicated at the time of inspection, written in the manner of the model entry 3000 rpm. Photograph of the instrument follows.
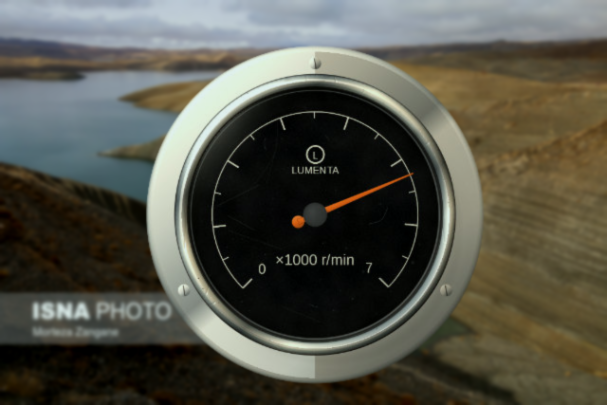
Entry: 5250 rpm
